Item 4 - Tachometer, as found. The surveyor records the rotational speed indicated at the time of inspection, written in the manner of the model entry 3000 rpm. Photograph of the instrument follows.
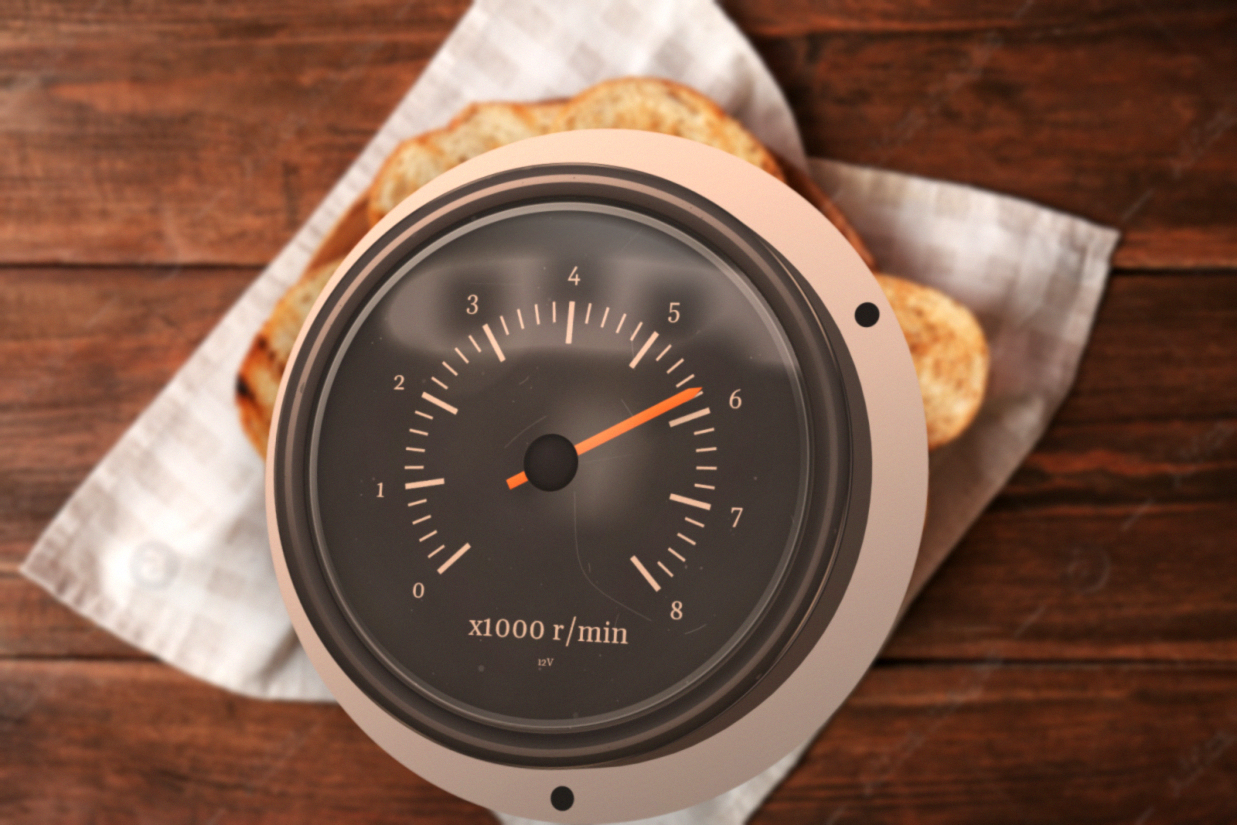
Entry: 5800 rpm
